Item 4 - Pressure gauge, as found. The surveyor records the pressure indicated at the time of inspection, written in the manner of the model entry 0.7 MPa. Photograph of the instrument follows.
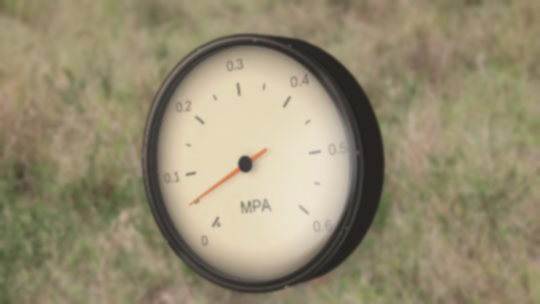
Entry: 0.05 MPa
